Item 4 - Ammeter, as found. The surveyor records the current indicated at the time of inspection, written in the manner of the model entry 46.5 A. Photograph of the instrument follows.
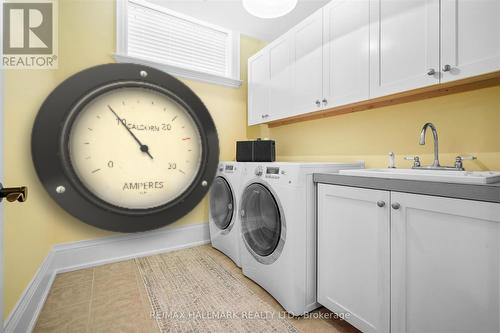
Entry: 10 A
